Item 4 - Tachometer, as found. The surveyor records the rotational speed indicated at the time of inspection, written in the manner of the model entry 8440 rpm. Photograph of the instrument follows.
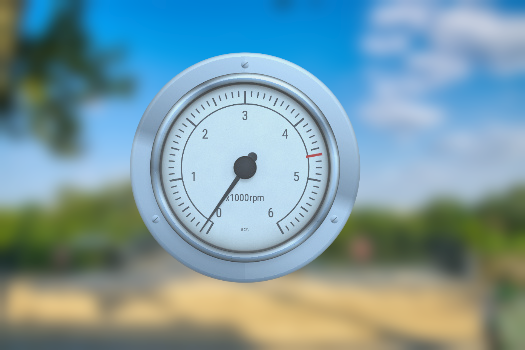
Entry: 100 rpm
